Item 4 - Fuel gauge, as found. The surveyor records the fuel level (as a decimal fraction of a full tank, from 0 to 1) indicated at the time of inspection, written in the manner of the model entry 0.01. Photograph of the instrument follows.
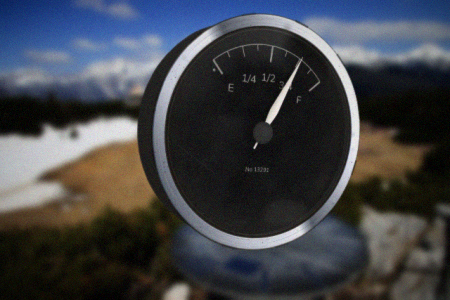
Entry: 0.75
